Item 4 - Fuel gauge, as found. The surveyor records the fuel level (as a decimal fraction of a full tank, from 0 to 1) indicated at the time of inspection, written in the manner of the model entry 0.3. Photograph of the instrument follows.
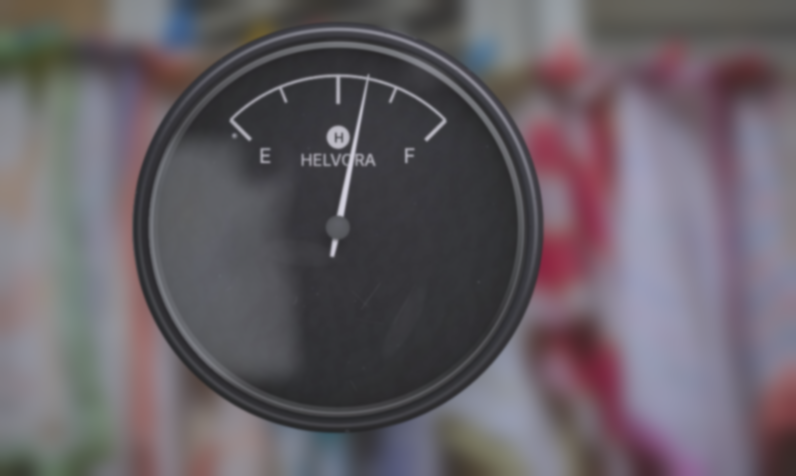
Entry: 0.625
